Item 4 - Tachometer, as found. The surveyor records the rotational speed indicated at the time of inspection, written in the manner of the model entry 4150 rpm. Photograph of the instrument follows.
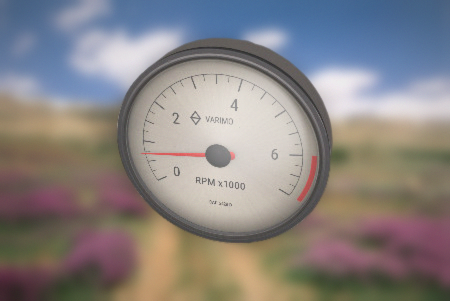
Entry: 750 rpm
